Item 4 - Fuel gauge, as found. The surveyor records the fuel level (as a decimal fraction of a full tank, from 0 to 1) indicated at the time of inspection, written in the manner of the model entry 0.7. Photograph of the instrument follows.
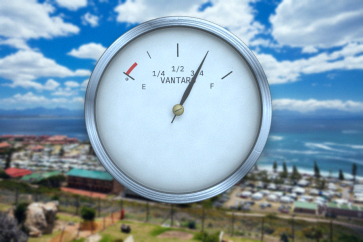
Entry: 0.75
